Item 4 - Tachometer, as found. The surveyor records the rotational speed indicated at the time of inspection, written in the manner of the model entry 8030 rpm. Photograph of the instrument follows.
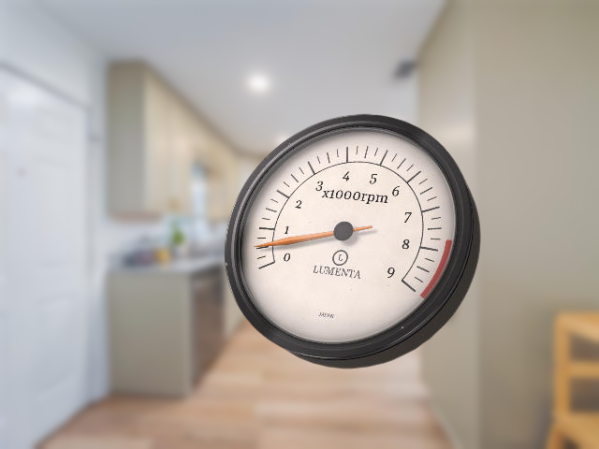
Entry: 500 rpm
